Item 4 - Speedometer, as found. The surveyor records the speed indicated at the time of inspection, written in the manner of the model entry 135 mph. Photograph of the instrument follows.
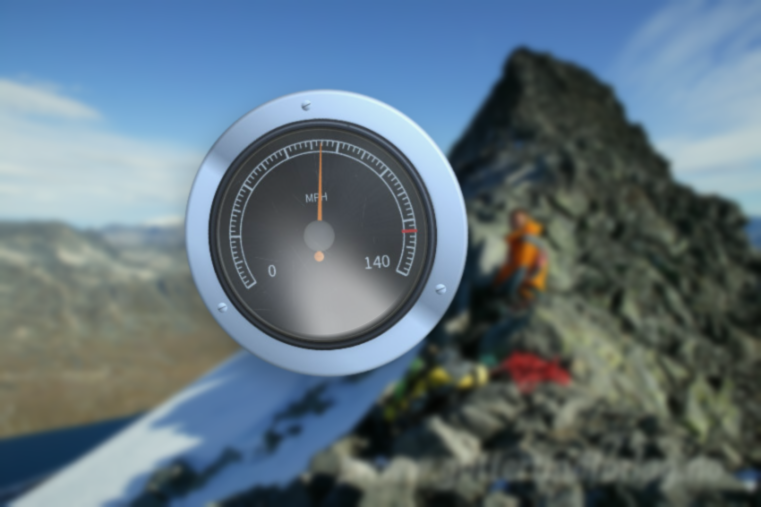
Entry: 74 mph
